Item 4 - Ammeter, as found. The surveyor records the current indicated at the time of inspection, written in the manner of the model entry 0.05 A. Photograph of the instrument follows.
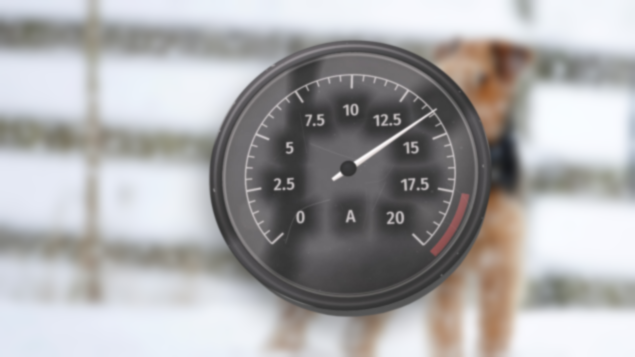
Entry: 14 A
